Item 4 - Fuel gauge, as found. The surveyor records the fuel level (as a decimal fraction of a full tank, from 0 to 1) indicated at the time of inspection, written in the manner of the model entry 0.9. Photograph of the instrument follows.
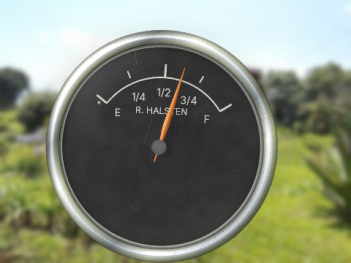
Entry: 0.625
